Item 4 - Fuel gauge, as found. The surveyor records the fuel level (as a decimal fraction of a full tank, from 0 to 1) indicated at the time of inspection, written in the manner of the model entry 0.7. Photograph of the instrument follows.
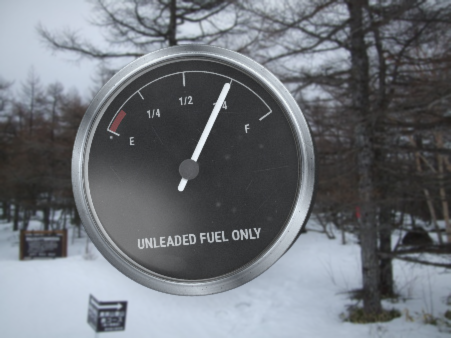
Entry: 0.75
